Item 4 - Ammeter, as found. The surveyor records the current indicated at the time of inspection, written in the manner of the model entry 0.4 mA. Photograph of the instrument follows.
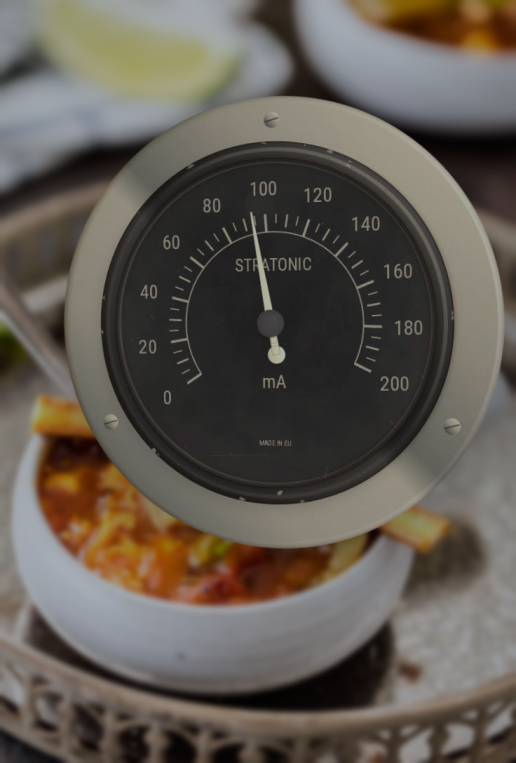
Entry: 95 mA
